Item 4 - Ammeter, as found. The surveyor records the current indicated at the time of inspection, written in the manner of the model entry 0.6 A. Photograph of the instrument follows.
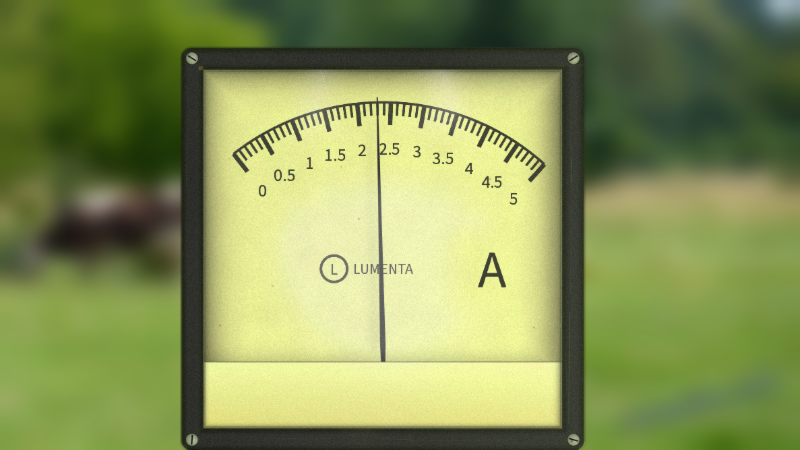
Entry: 2.3 A
